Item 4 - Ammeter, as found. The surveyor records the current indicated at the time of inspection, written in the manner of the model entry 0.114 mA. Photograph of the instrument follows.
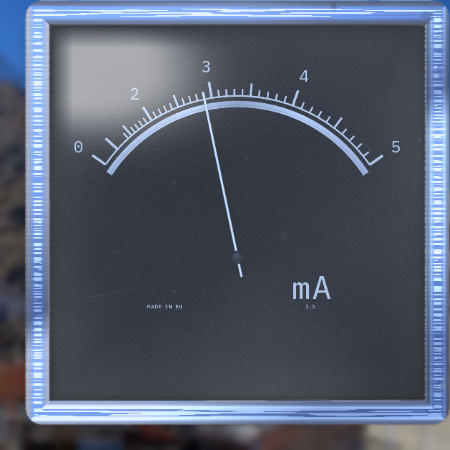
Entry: 2.9 mA
